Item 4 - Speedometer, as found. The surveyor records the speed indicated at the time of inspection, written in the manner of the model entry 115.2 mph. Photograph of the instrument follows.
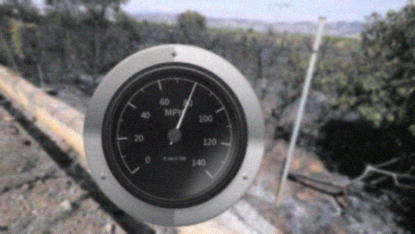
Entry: 80 mph
